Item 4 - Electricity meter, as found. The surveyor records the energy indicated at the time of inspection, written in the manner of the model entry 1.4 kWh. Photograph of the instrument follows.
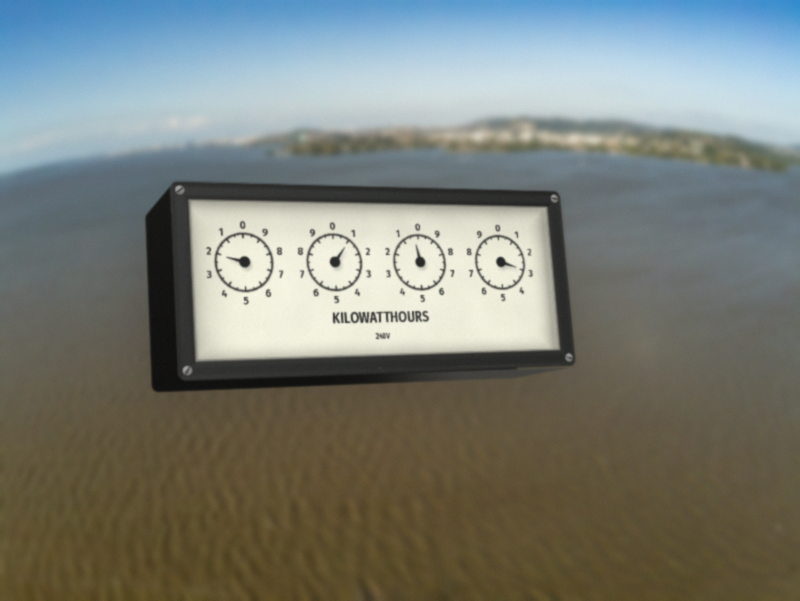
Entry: 2103 kWh
